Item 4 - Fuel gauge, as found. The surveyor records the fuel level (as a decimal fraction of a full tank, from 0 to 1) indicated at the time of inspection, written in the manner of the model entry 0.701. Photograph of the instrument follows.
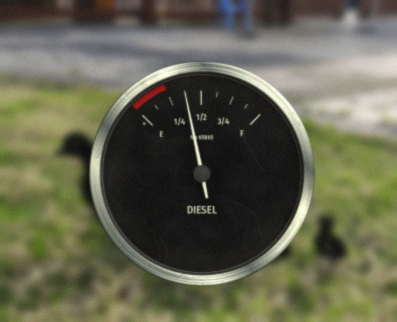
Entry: 0.375
